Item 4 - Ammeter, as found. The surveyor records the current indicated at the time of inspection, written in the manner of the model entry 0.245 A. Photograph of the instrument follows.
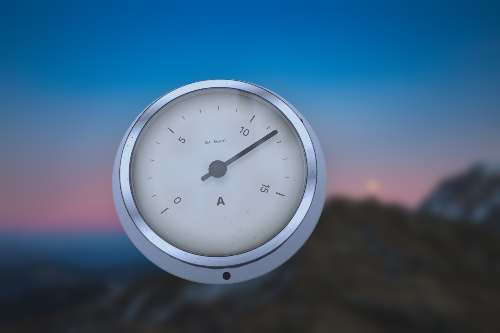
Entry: 11.5 A
